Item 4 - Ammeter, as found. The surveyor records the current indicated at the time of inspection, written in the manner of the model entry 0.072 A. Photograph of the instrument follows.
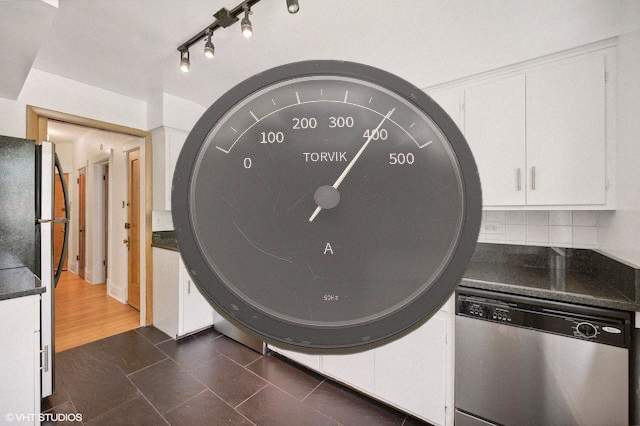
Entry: 400 A
